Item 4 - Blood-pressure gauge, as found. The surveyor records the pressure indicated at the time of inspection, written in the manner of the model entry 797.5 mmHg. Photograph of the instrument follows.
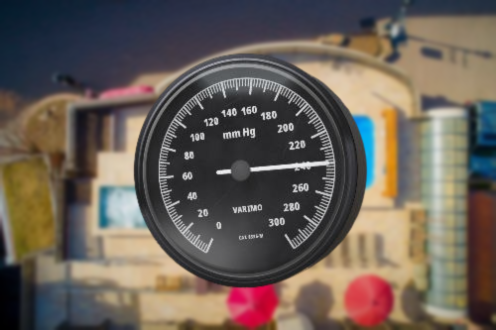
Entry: 240 mmHg
